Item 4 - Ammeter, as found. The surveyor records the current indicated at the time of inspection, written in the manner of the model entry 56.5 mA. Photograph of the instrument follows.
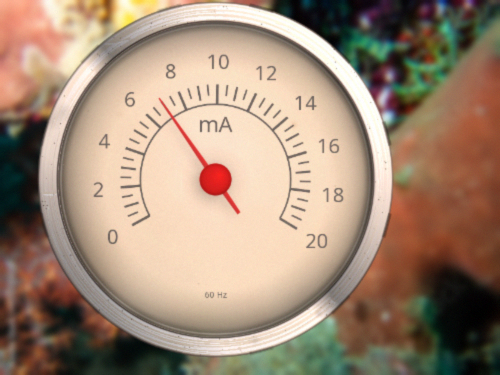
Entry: 7 mA
